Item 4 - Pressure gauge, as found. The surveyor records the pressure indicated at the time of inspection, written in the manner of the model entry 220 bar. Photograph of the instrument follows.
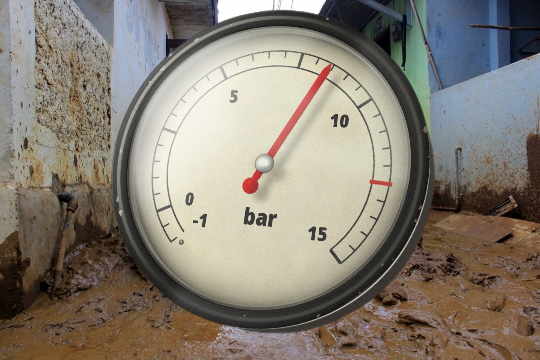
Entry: 8.5 bar
